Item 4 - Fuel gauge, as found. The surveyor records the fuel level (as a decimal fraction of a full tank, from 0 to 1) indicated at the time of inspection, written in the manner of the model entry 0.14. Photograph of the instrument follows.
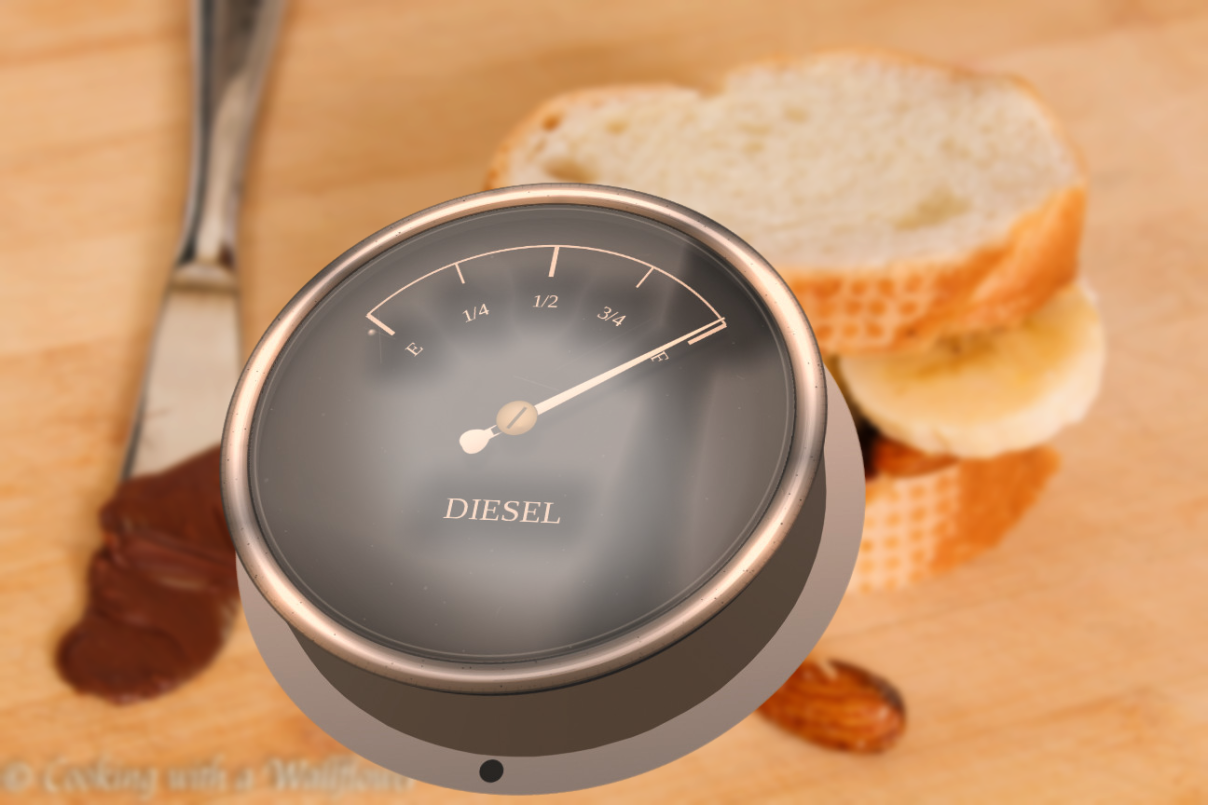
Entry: 1
